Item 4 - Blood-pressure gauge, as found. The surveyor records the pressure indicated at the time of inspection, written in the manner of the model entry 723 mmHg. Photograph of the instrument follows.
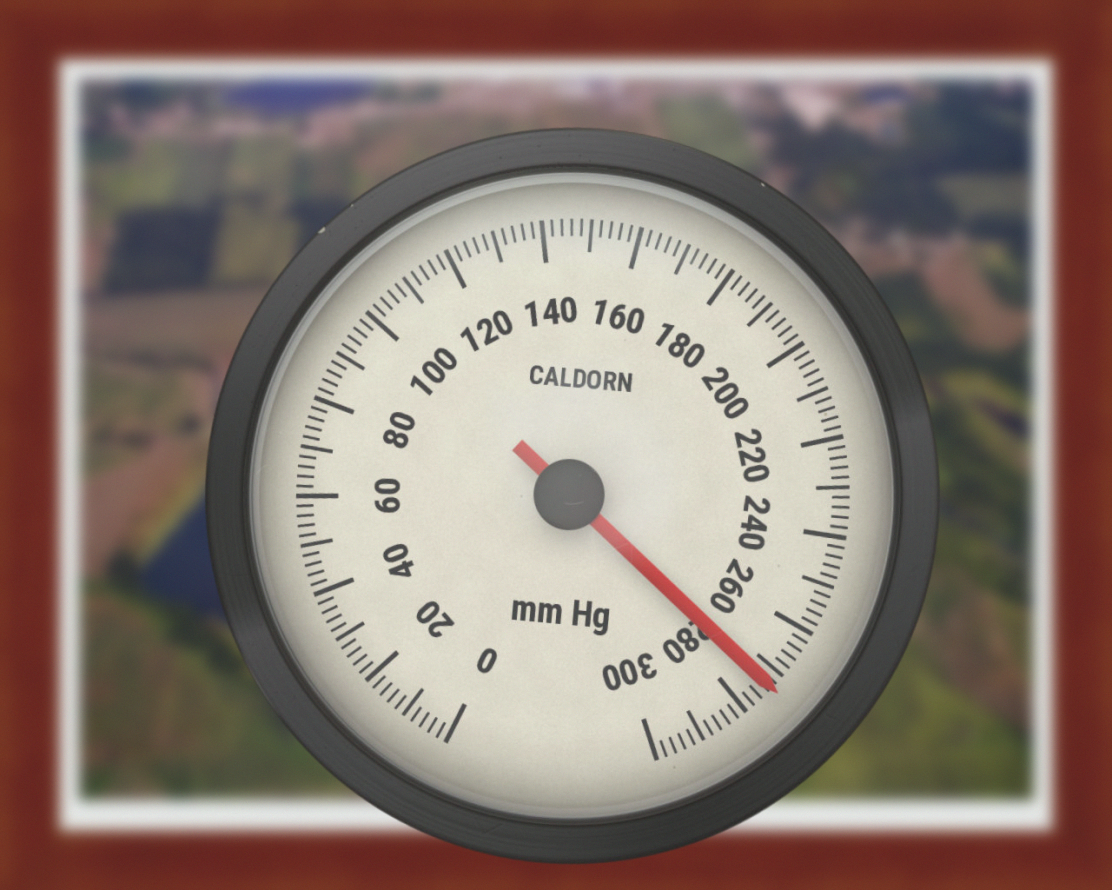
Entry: 273 mmHg
